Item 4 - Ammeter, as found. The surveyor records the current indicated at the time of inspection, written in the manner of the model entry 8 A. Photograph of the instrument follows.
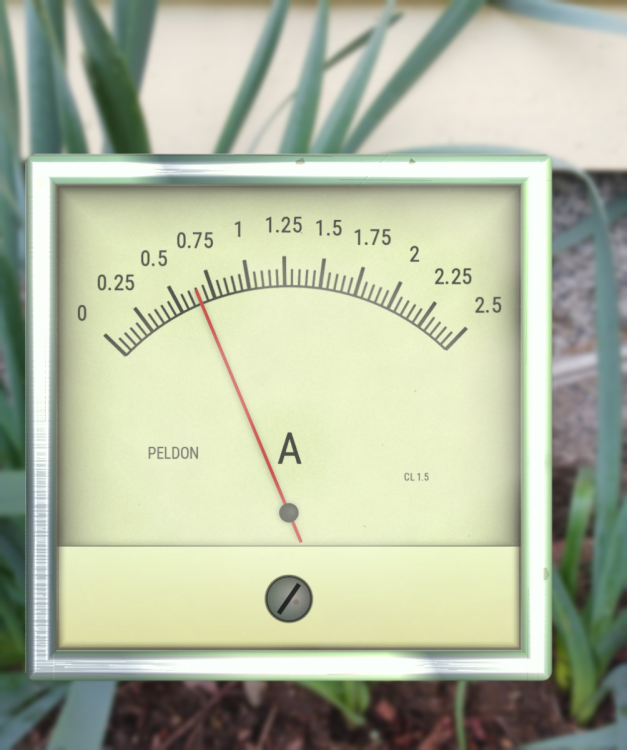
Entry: 0.65 A
